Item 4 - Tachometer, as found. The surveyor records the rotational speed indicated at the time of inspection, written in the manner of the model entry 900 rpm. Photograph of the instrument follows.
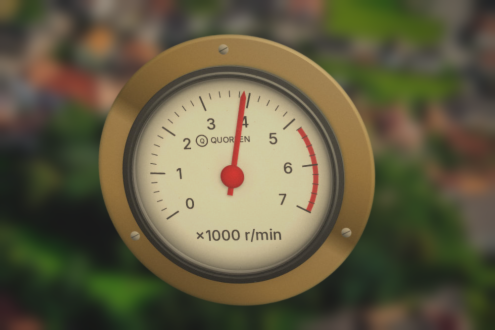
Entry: 3900 rpm
